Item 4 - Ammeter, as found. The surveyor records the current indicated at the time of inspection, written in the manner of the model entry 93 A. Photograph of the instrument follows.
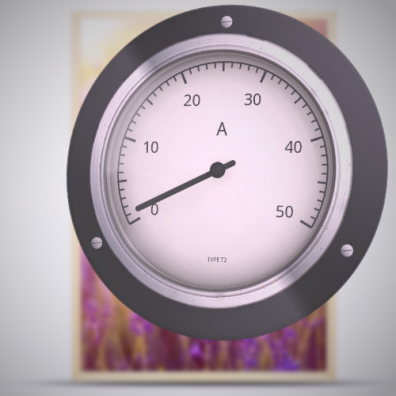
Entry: 1 A
